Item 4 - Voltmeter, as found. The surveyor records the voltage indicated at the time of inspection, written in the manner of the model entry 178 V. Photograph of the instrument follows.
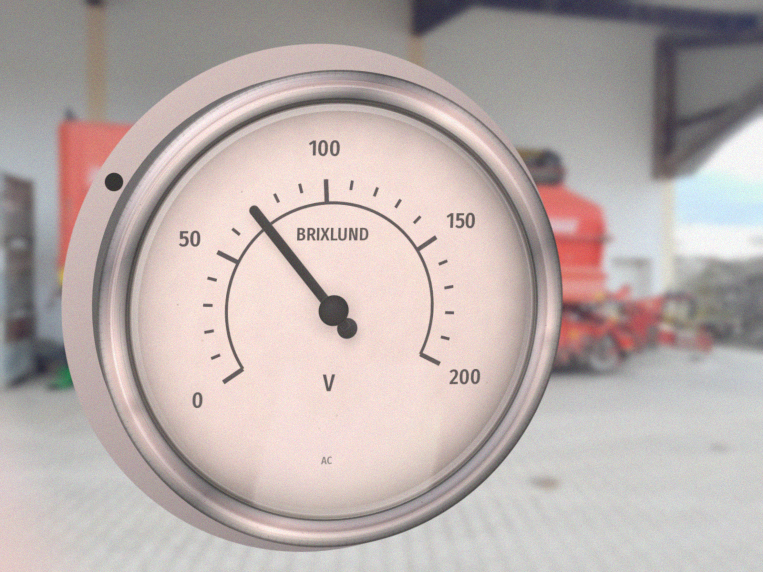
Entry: 70 V
